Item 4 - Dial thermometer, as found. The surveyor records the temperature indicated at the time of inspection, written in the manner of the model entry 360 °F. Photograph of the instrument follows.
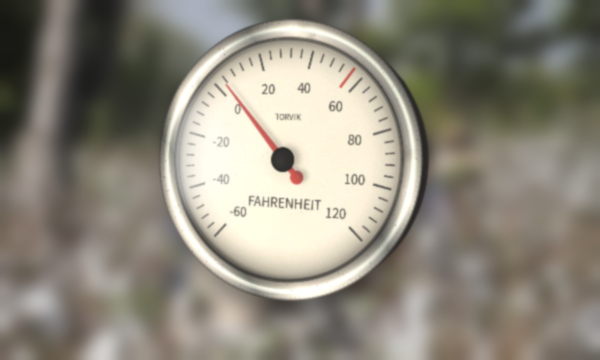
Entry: 4 °F
